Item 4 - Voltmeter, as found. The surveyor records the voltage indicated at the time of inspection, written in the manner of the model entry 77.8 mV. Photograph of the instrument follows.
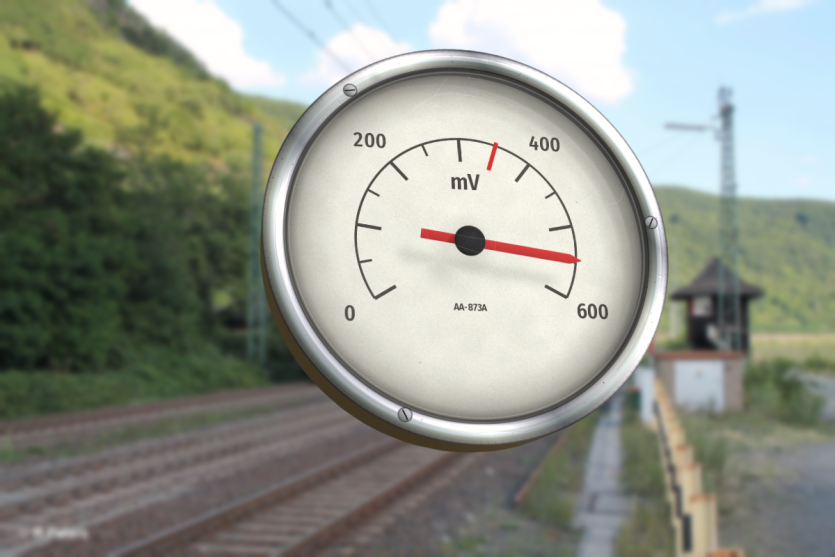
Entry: 550 mV
